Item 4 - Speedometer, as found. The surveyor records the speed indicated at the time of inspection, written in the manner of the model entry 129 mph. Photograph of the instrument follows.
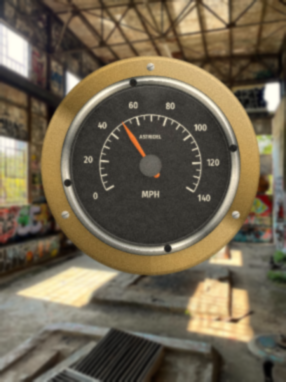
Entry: 50 mph
